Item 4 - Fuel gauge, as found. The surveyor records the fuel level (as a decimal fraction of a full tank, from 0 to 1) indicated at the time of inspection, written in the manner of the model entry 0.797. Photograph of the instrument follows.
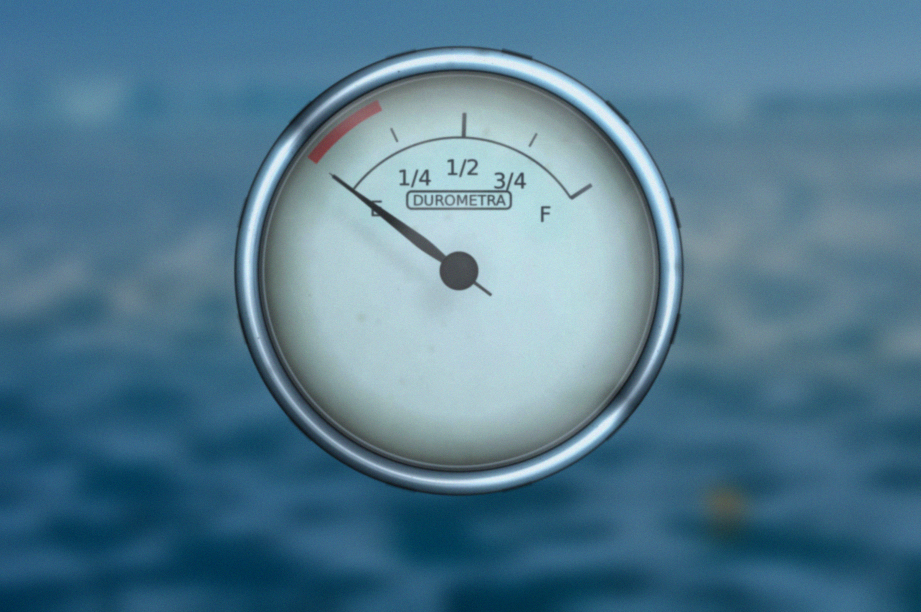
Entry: 0
